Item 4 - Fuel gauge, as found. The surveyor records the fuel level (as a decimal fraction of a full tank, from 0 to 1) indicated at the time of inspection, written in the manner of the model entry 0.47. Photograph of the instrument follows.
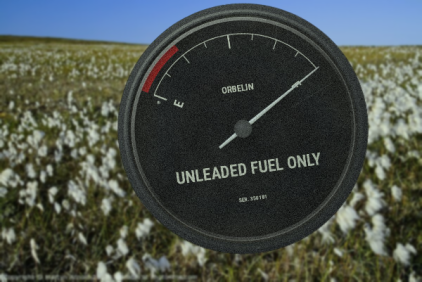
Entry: 1
